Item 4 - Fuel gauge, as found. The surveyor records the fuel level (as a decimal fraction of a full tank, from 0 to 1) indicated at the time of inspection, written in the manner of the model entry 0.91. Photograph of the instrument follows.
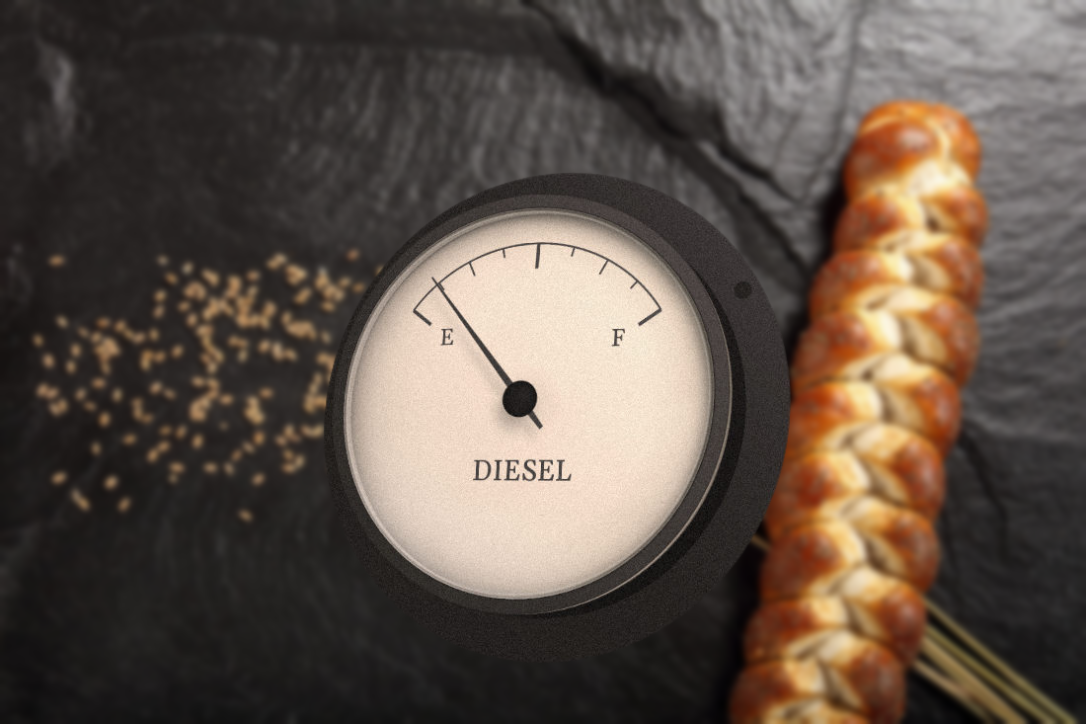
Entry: 0.125
